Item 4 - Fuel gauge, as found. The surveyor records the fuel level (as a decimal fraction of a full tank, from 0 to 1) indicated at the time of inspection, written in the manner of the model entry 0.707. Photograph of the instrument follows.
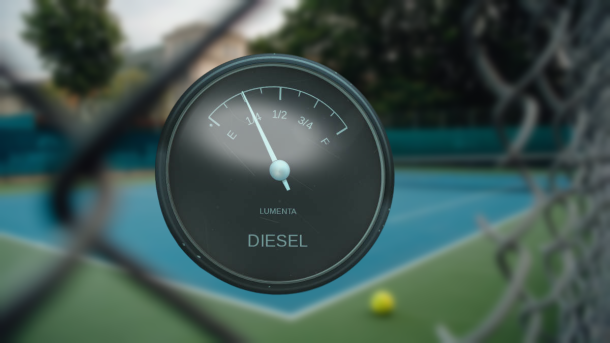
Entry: 0.25
